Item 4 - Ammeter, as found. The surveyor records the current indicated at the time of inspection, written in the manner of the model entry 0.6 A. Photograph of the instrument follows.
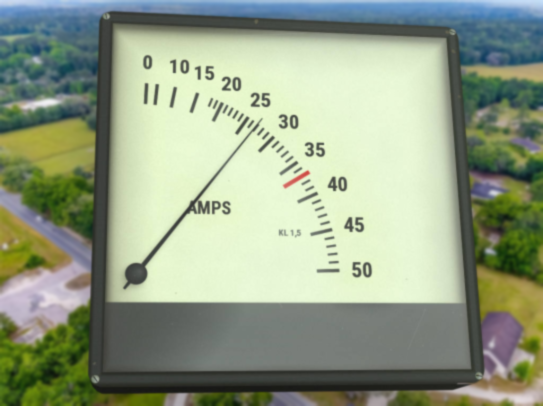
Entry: 27 A
